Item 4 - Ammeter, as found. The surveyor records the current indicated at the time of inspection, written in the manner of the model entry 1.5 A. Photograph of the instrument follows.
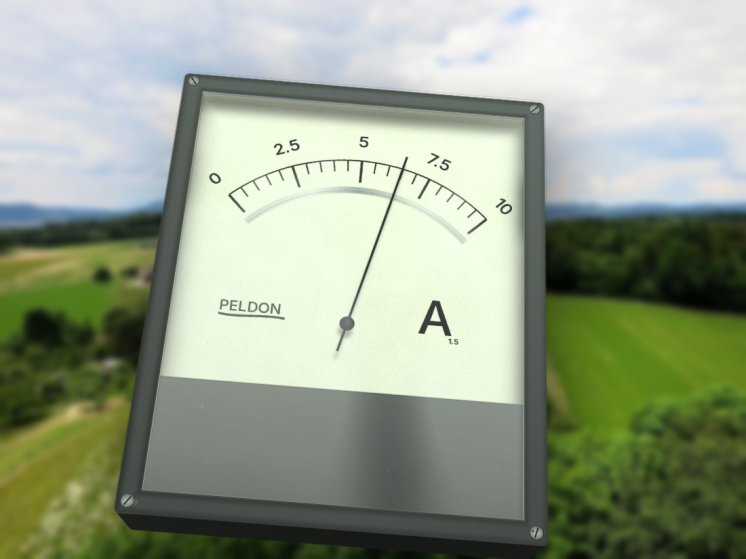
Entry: 6.5 A
